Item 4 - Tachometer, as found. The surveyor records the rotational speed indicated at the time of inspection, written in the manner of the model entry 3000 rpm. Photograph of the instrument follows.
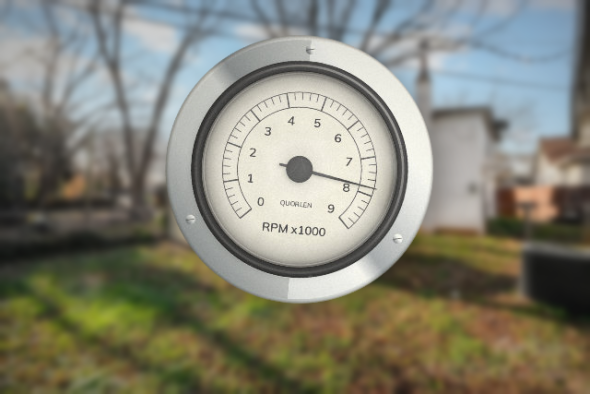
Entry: 7800 rpm
